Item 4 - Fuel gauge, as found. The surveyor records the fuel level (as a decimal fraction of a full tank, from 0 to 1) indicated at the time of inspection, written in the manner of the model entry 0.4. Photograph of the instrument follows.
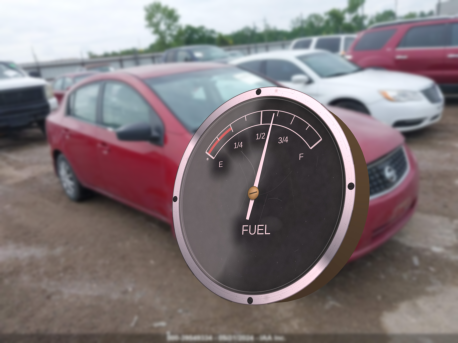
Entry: 0.625
